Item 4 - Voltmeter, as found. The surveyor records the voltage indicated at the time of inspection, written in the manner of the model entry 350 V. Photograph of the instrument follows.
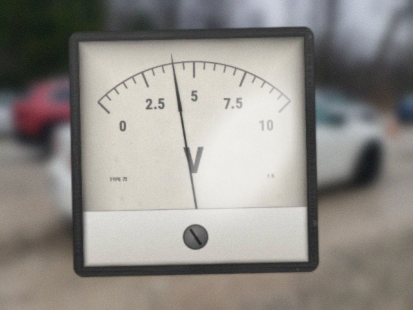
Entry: 4 V
